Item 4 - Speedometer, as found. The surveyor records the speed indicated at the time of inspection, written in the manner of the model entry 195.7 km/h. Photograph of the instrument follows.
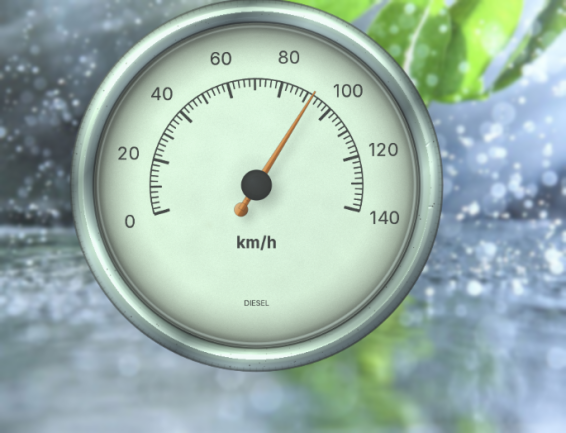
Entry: 92 km/h
